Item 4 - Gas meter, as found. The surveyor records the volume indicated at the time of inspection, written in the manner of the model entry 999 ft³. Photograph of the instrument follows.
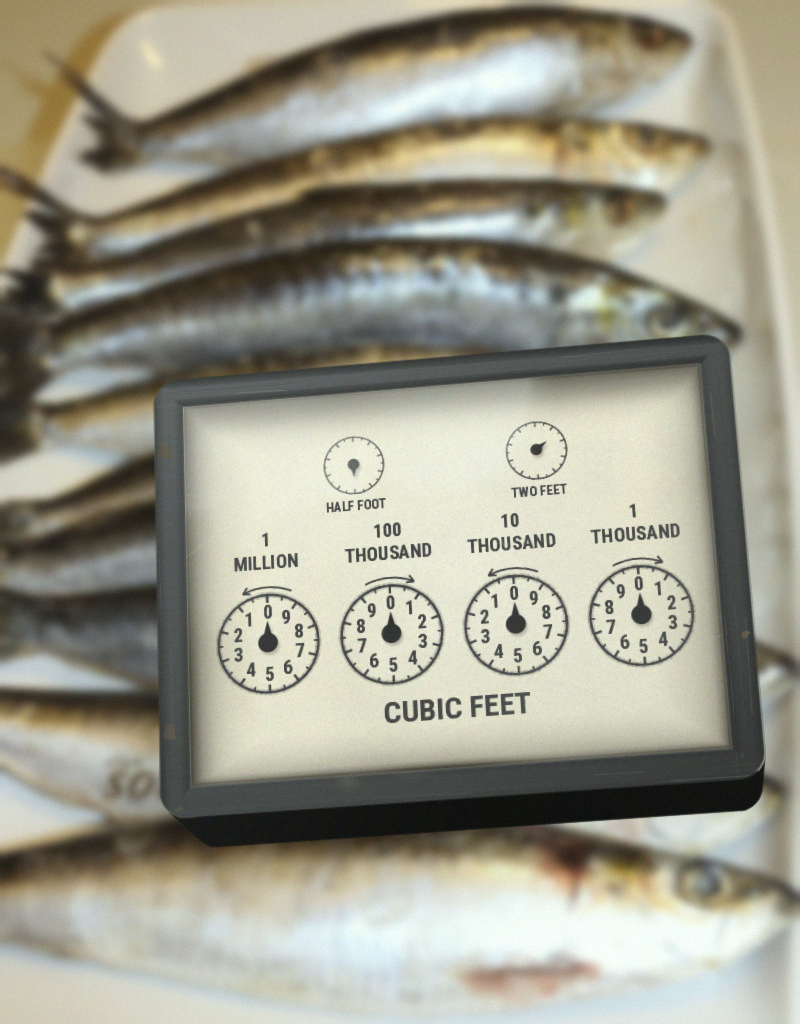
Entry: 0 ft³
